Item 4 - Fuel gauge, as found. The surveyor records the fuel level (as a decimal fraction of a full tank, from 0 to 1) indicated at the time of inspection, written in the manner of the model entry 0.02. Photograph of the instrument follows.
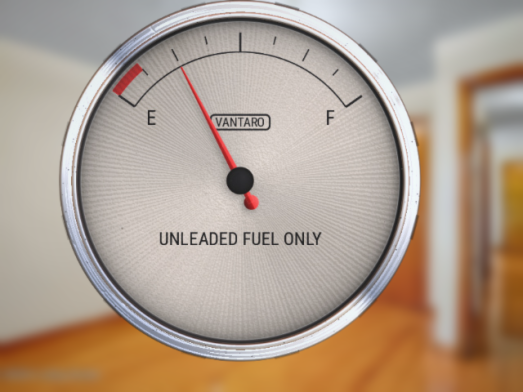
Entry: 0.25
